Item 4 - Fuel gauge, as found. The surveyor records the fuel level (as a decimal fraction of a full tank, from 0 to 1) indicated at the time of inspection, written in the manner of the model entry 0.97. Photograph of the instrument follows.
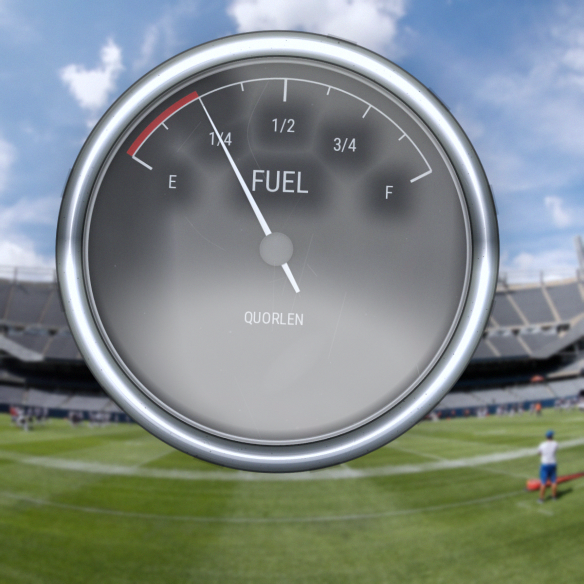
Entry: 0.25
